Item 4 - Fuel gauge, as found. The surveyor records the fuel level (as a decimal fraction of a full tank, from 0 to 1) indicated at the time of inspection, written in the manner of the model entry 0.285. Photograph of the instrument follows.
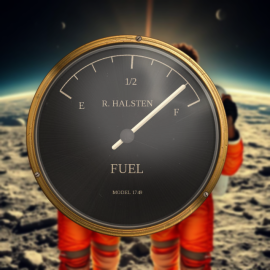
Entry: 0.875
